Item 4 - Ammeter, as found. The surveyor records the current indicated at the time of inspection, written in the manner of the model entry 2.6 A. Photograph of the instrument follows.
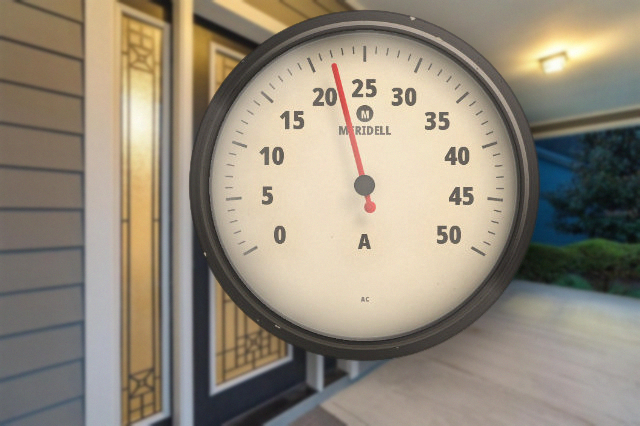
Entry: 22 A
